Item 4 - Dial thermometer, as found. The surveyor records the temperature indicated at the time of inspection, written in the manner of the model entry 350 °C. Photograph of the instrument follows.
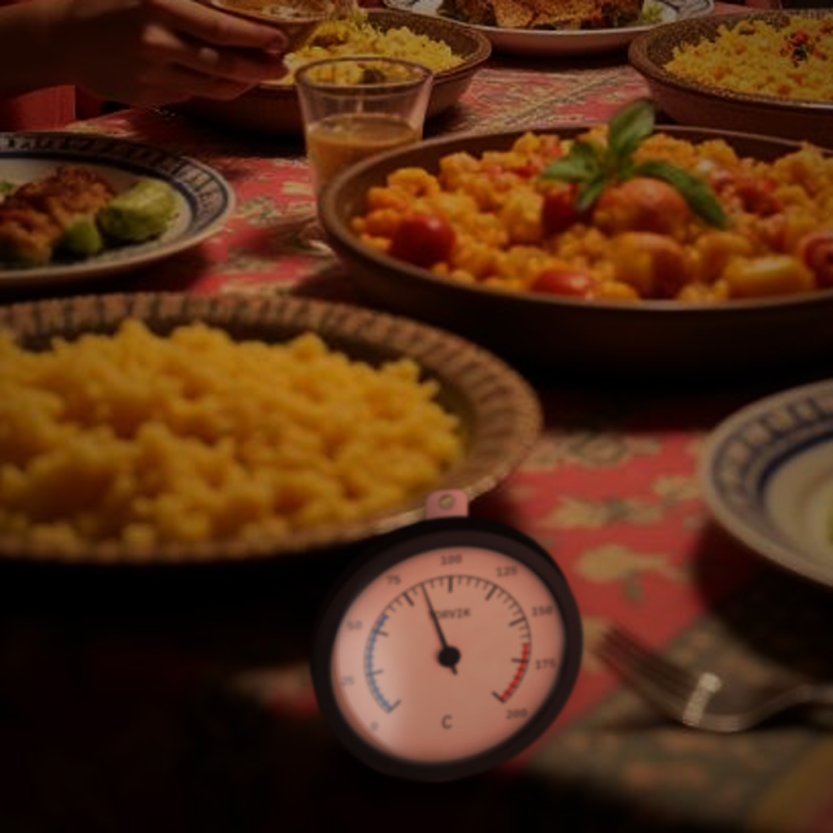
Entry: 85 °C
